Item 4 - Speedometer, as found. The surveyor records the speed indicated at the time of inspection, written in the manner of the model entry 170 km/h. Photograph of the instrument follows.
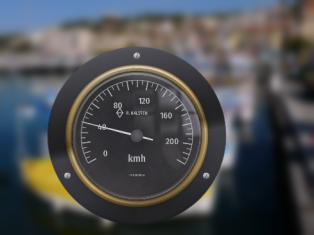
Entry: 40 km/h
